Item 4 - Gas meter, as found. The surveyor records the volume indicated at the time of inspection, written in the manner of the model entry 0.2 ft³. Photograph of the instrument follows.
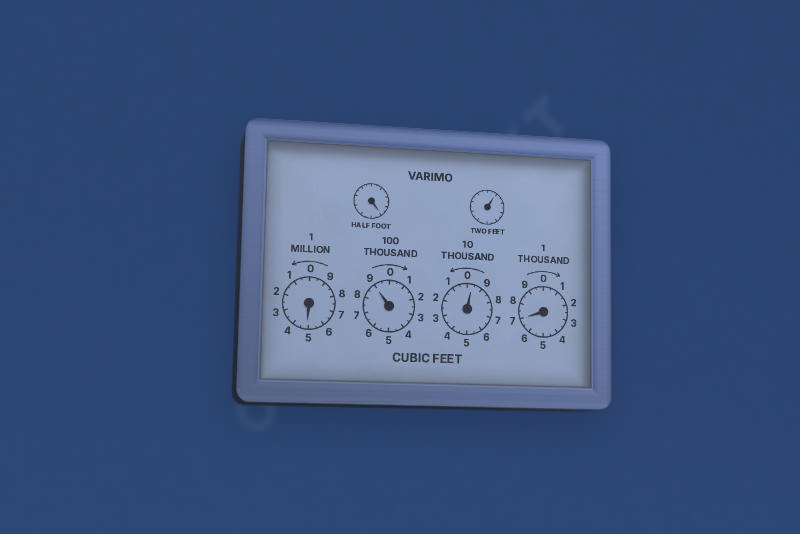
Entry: 489700 ft³
